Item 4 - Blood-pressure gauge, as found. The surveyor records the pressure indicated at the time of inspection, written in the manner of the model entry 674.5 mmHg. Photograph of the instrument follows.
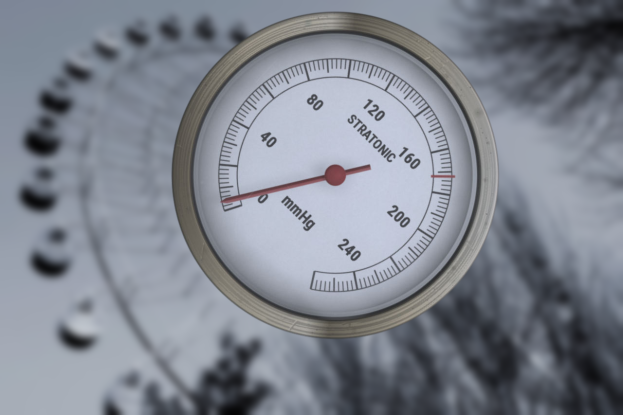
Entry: 4 mmHg
